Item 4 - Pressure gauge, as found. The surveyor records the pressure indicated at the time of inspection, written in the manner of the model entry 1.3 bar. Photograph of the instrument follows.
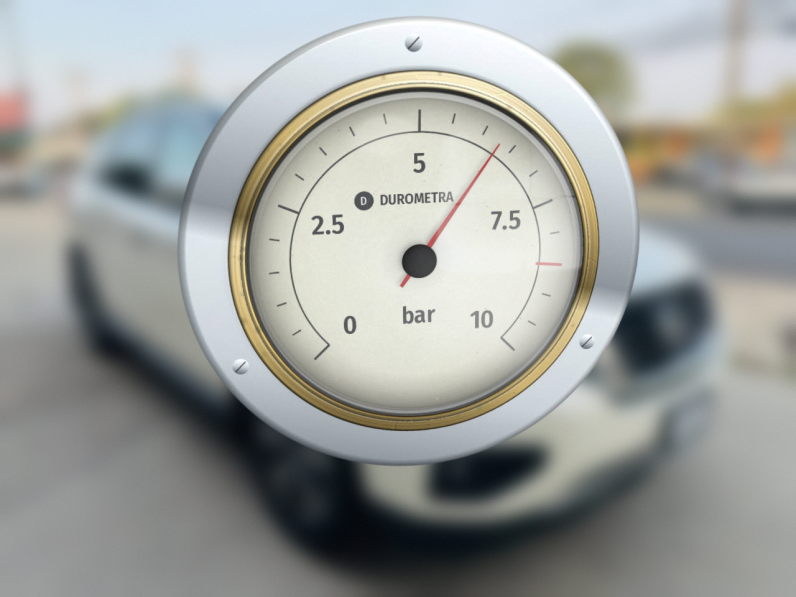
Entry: 6.25 bar
